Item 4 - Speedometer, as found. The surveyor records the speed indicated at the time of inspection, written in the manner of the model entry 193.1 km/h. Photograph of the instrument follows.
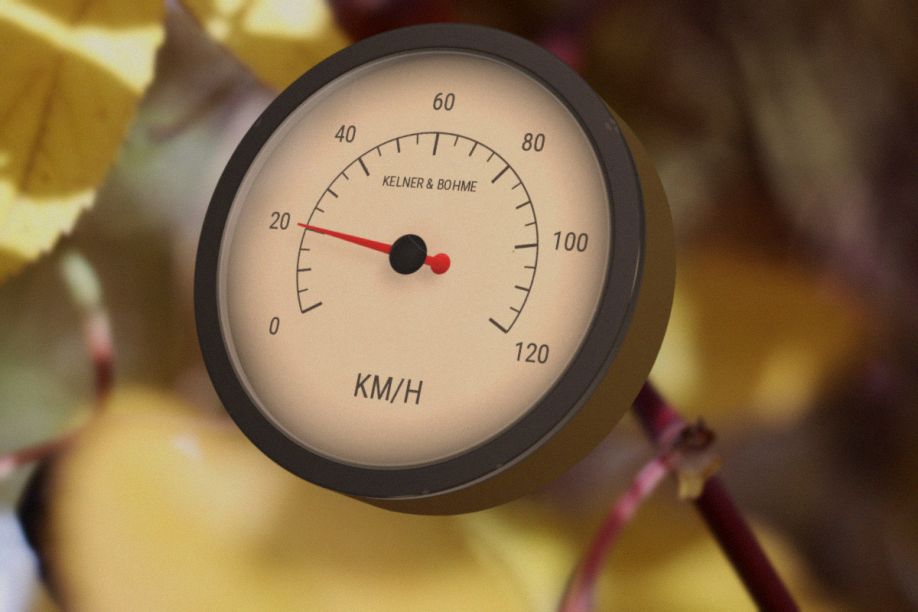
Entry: 20 km/h
